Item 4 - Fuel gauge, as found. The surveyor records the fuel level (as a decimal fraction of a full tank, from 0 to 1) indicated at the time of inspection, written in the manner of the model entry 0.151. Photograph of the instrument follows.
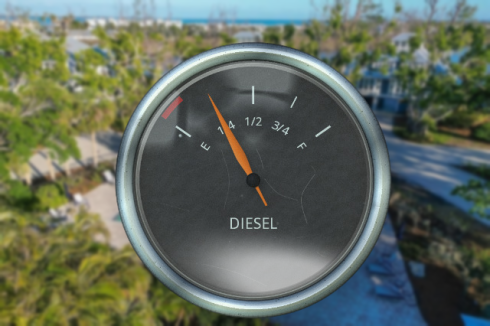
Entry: 0.25
